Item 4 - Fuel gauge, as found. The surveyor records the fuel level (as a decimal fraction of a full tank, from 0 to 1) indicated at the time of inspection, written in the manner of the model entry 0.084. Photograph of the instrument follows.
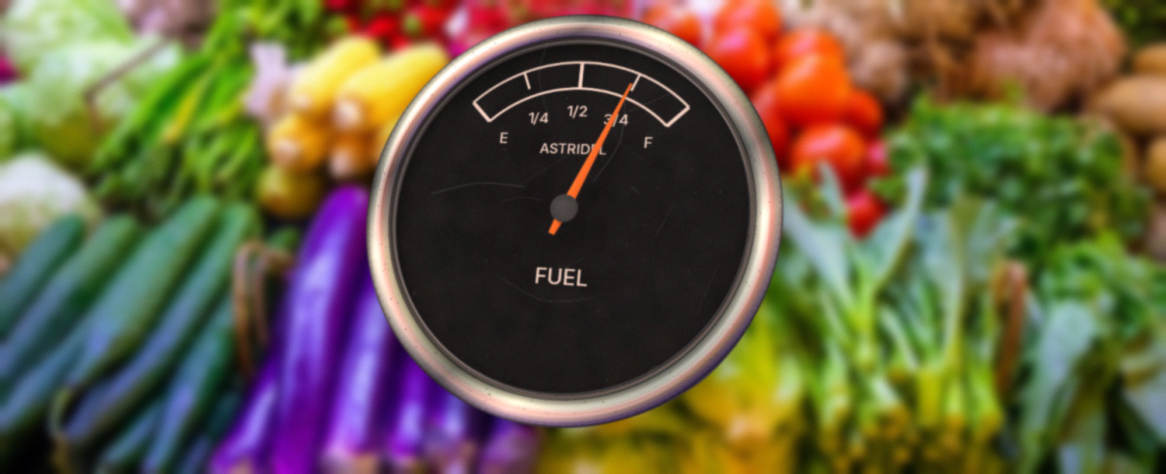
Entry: 0.75
